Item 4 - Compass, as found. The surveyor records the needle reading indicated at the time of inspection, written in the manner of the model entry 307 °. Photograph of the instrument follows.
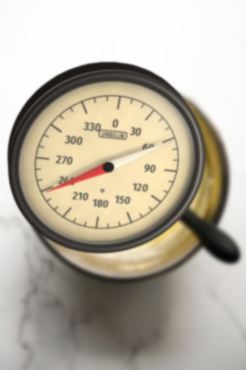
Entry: 240 °
